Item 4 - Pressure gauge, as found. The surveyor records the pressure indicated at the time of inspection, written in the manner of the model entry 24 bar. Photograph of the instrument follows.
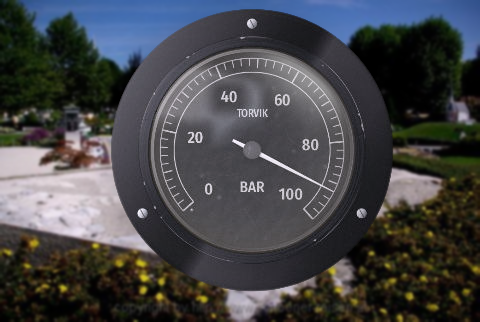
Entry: 92 bar
